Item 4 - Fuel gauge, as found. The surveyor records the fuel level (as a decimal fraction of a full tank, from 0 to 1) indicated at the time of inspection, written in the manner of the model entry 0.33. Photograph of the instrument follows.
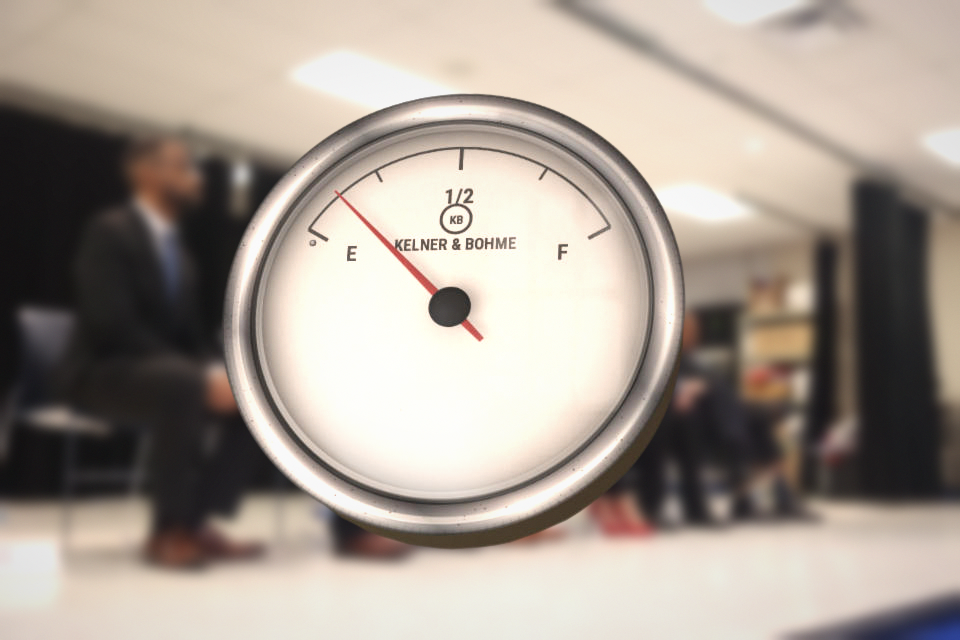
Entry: 0.125
